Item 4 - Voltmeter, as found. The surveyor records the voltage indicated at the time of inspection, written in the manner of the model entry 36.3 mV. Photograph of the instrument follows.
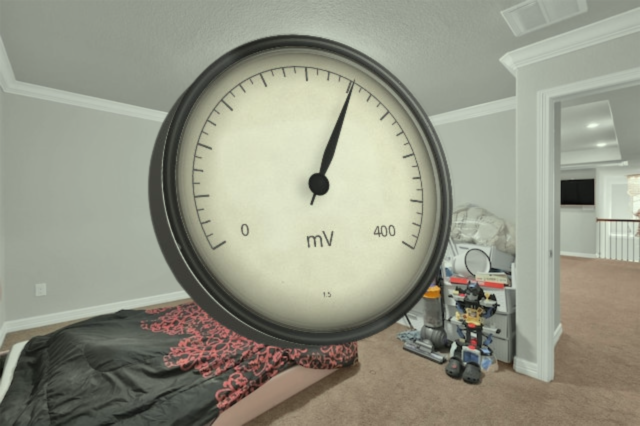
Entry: 240 mV
